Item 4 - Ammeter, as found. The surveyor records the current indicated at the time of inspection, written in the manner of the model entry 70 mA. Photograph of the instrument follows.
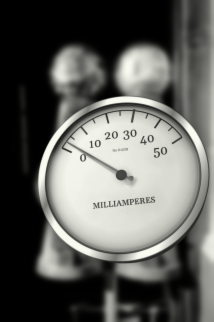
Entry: 2.5 mA
